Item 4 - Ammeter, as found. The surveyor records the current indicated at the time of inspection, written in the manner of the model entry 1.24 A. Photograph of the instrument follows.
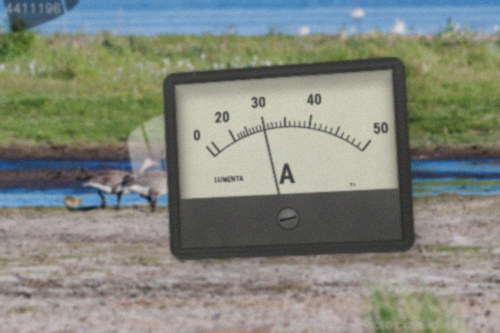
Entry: 30 A
